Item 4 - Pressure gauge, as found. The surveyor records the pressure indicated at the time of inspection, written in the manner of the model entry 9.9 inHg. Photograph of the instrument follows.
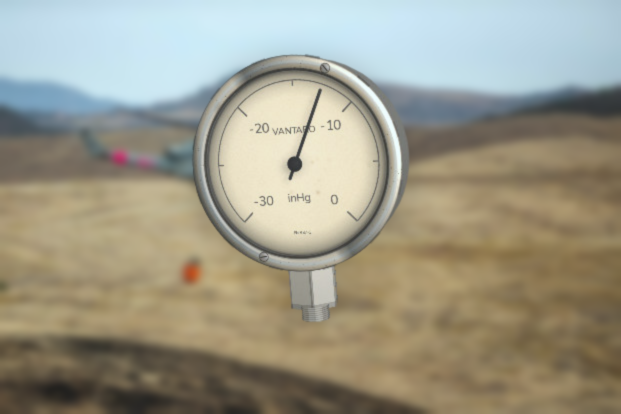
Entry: -12.5 inHg
